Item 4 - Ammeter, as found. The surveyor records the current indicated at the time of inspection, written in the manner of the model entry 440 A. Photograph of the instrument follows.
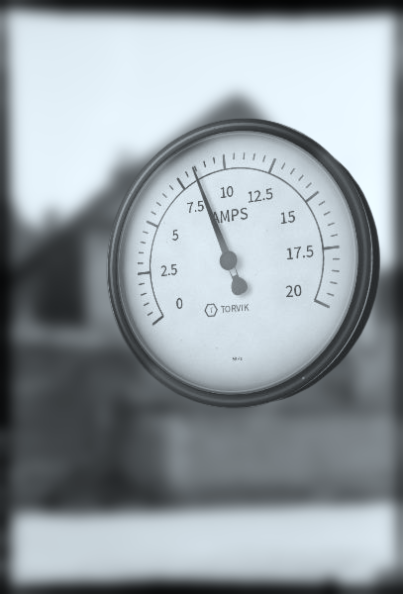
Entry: 8.5 A
